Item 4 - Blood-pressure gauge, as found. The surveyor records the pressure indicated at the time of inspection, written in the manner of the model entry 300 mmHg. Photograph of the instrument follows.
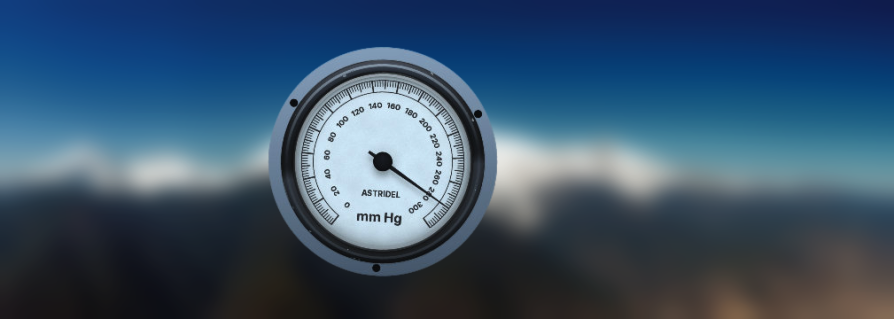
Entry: 280 mmHg
